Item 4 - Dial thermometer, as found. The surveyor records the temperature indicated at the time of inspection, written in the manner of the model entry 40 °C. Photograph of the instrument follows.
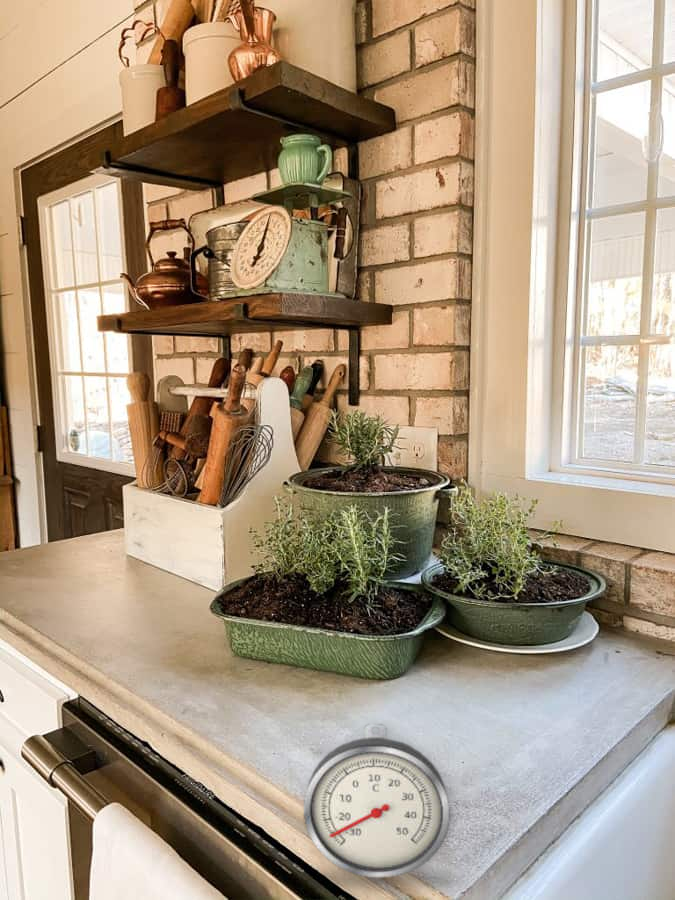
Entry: -25 °C
